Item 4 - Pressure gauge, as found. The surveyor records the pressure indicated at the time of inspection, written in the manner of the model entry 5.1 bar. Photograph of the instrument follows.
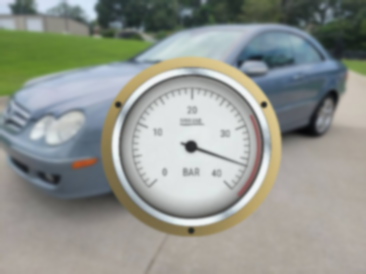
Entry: 36 bar
